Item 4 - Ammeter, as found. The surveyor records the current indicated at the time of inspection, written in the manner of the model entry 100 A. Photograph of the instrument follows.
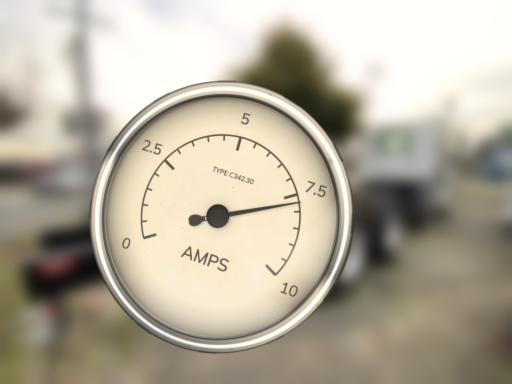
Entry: 7.75 A
